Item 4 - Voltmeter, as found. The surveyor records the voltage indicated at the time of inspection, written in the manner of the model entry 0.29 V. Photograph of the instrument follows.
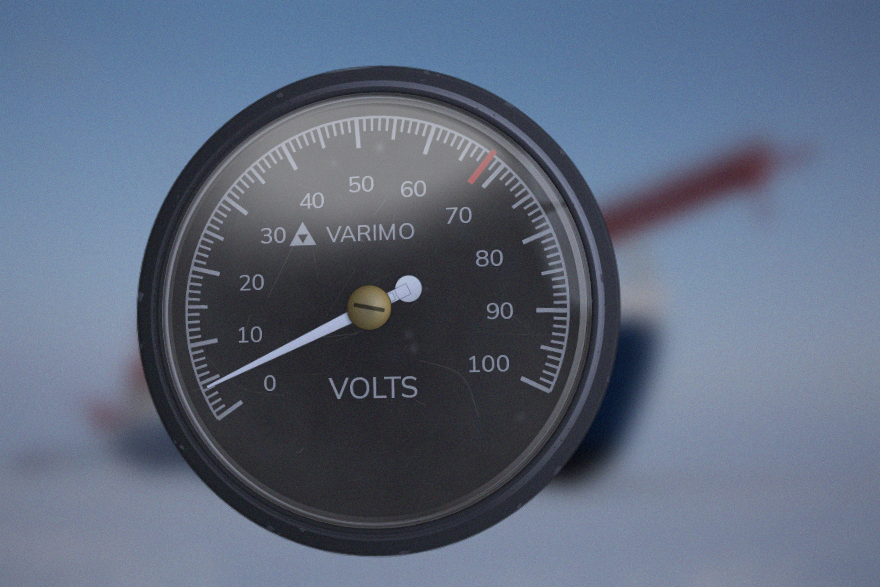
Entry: 4 V
